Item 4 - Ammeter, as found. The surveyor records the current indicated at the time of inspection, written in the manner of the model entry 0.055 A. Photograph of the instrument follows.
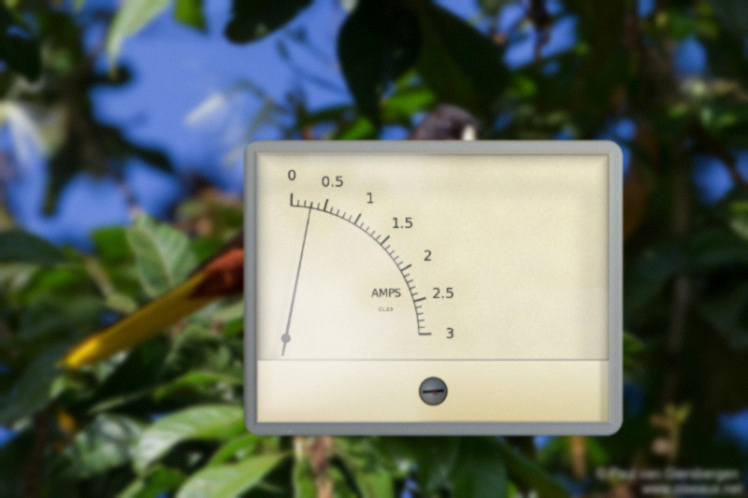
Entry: 0.3 A
